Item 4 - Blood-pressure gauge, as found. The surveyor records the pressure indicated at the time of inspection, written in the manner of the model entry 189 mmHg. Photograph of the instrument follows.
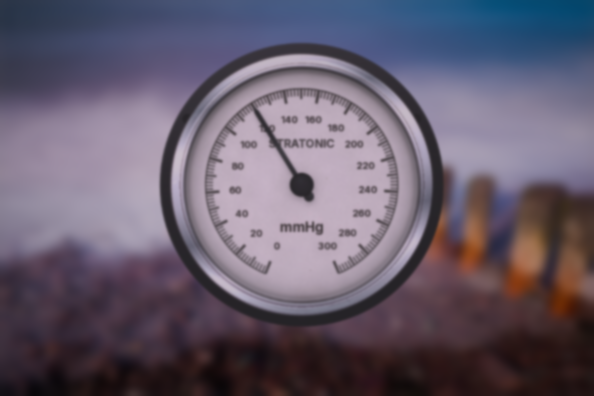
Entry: 120 mmHg
